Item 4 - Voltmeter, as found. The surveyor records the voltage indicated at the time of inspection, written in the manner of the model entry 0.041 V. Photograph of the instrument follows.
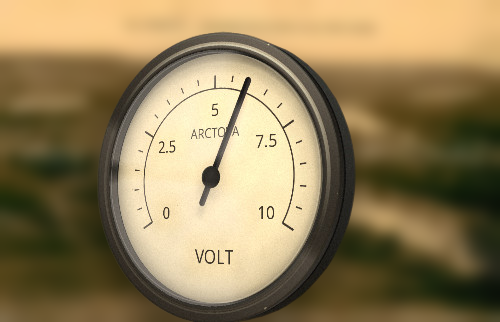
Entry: 6 V
